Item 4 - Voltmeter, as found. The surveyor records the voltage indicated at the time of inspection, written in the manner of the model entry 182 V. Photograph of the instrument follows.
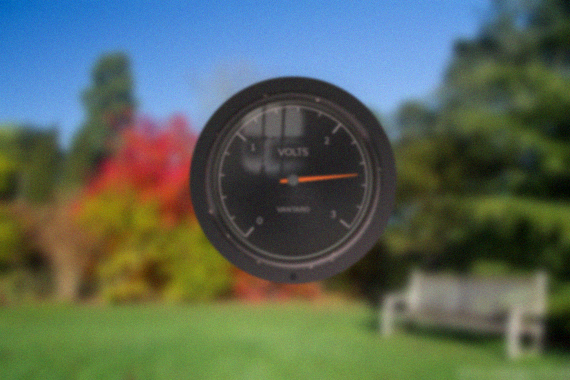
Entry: 2.5 V
